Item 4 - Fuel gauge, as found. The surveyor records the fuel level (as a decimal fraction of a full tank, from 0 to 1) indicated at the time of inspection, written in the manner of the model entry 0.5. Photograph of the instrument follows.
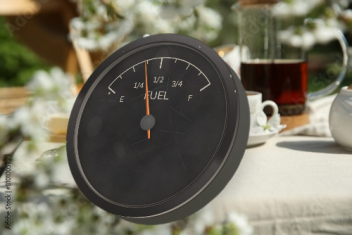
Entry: 0.375
